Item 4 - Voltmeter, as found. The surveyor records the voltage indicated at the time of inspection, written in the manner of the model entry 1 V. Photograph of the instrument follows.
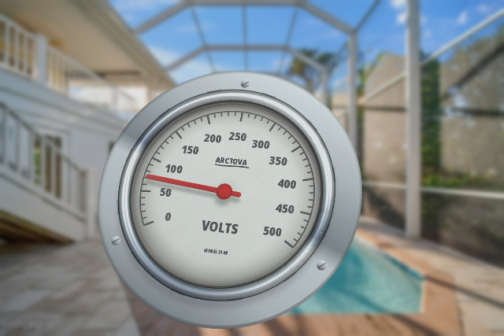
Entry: 70 V
